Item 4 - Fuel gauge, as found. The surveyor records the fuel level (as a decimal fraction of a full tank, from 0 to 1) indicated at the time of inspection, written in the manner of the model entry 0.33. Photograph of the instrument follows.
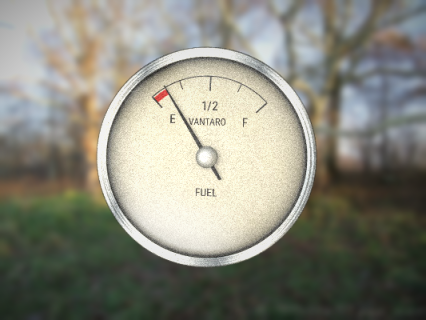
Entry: 0.125
